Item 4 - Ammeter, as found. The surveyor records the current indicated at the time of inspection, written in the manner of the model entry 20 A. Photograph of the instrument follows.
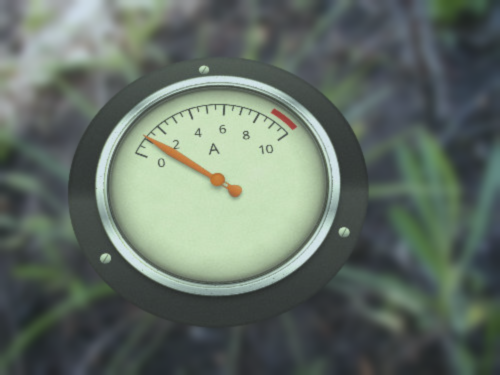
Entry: 1 A
